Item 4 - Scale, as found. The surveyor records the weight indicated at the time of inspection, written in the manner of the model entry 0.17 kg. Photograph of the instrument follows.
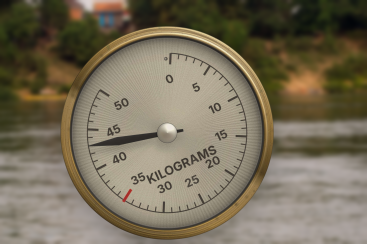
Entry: 43 kg
